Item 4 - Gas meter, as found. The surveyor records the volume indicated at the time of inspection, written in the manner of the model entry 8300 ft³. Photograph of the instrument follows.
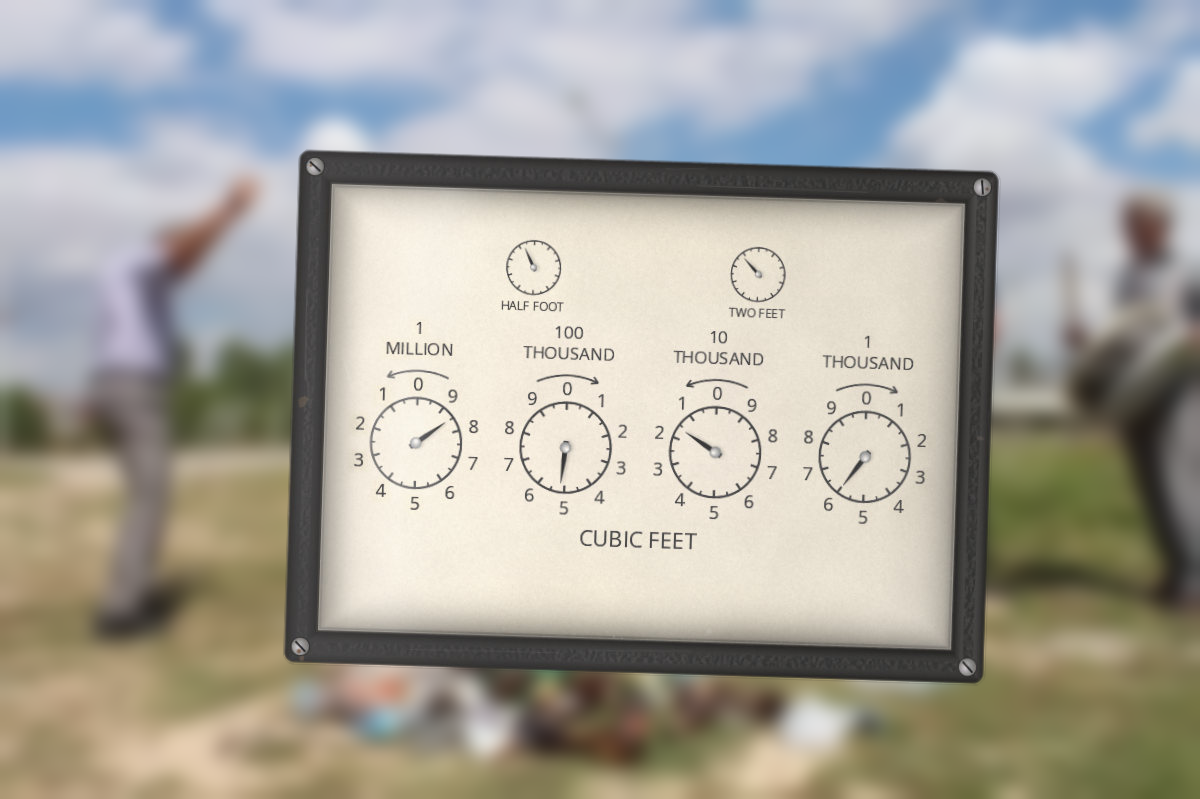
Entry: 851600 ft³
